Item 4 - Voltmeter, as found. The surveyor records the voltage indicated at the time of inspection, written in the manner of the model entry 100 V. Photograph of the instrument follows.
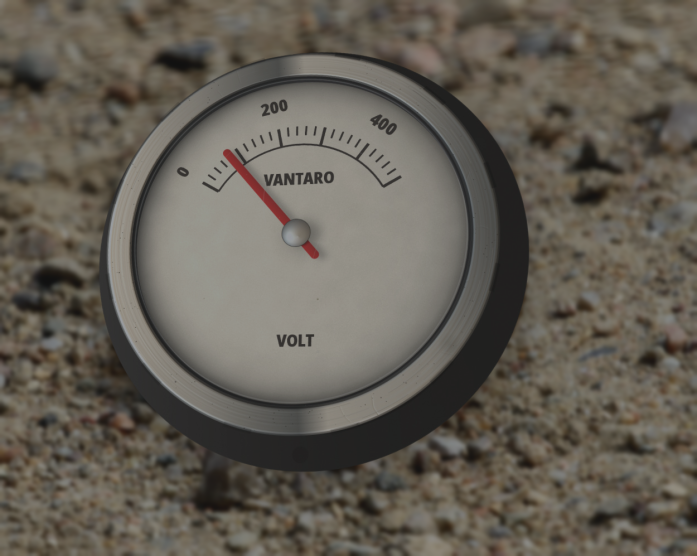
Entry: 80 V
